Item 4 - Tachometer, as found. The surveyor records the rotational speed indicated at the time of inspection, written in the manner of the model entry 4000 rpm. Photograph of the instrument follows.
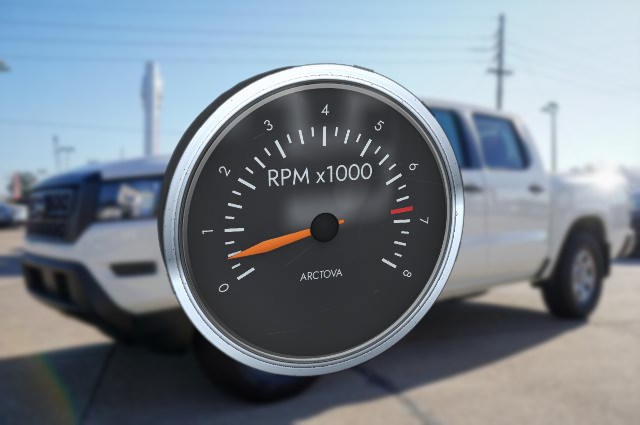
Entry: 500 rpm
